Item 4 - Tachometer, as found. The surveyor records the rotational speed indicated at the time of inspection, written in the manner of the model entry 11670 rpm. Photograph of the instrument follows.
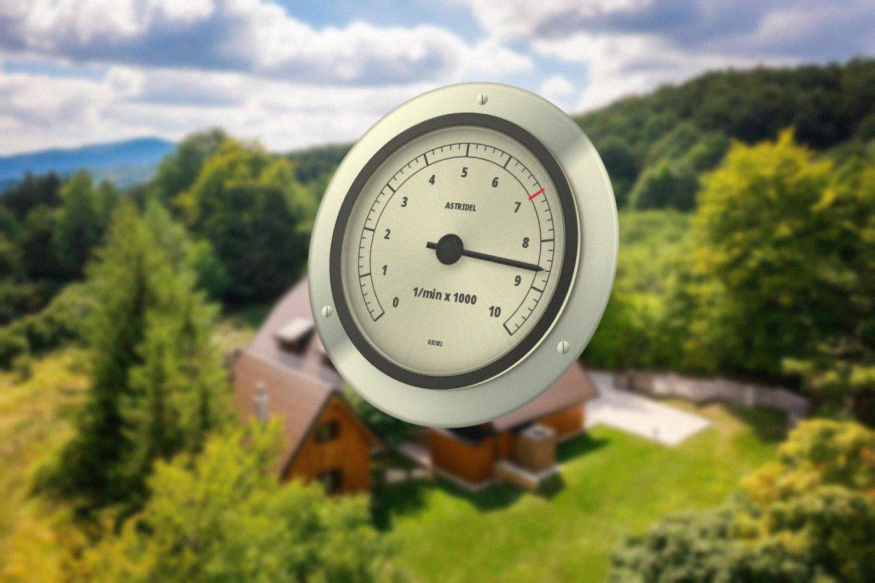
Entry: 8600 rpm
